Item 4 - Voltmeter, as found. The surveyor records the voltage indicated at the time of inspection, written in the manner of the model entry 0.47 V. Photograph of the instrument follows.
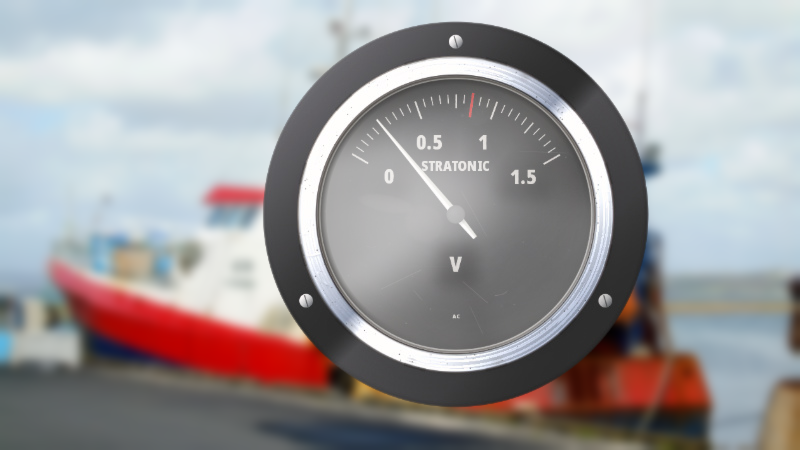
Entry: 0.25 V
